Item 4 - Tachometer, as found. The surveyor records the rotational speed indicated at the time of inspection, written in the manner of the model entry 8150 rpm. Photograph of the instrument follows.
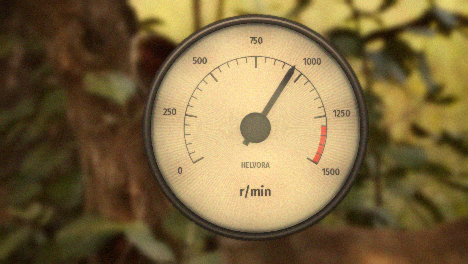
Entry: 950 rpm
